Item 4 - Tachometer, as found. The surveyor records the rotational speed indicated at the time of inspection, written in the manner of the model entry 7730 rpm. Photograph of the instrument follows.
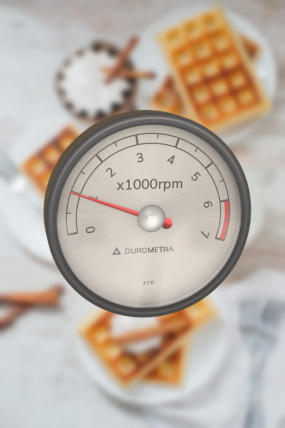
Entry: 1000 rpm
